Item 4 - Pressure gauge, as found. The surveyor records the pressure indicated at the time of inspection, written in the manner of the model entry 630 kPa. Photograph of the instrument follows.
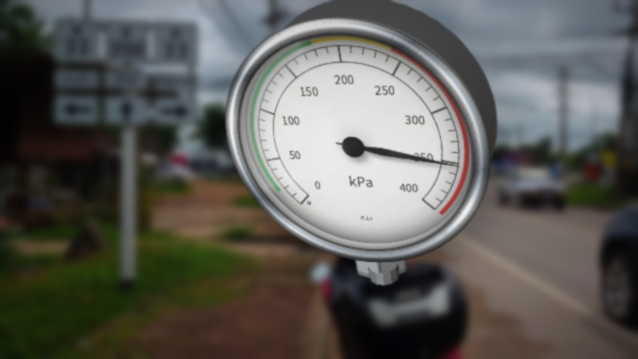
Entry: 350 kPa
